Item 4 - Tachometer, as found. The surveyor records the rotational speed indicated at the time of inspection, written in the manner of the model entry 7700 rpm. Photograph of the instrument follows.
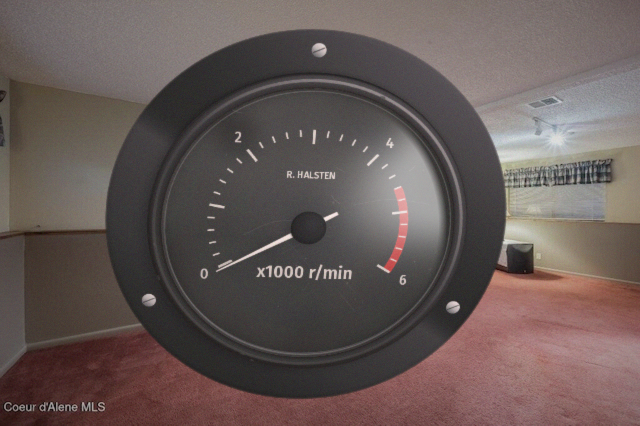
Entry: 0 rpm
